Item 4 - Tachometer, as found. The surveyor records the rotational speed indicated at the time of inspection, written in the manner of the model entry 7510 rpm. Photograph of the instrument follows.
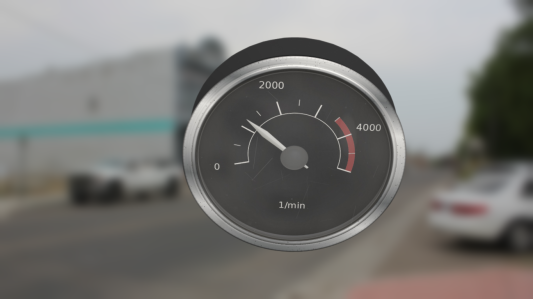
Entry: 1250 rpm
